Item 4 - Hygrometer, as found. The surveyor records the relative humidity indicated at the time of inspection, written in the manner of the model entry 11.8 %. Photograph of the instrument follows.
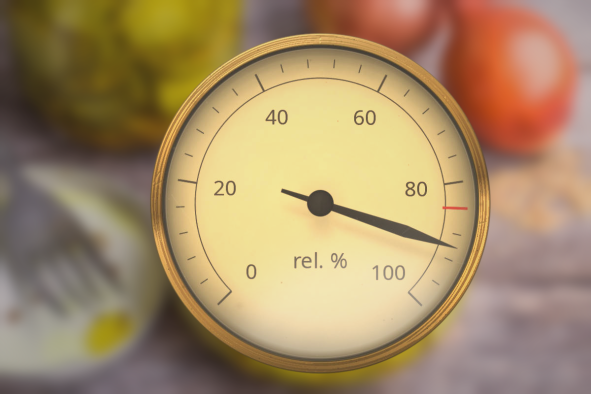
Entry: 90 %
